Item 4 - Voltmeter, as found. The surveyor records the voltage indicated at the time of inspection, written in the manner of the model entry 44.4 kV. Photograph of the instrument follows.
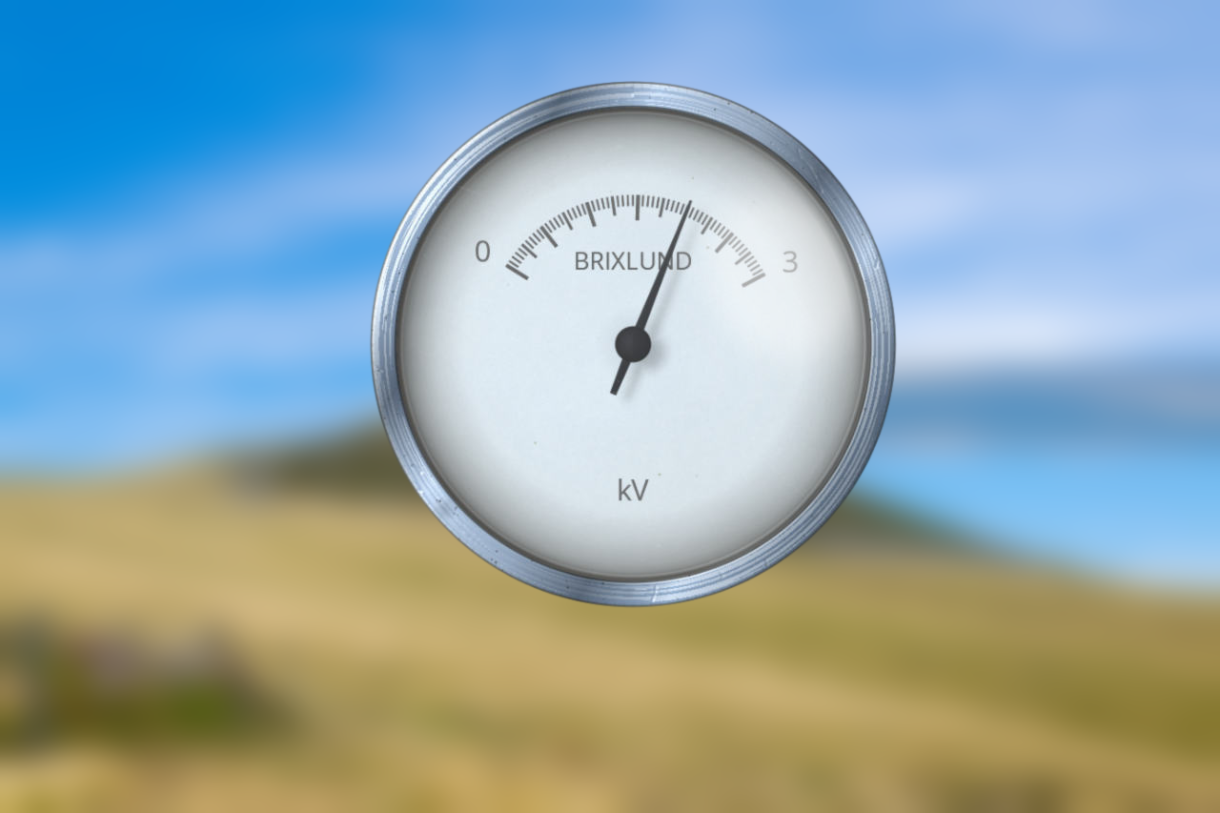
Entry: 2 kV
